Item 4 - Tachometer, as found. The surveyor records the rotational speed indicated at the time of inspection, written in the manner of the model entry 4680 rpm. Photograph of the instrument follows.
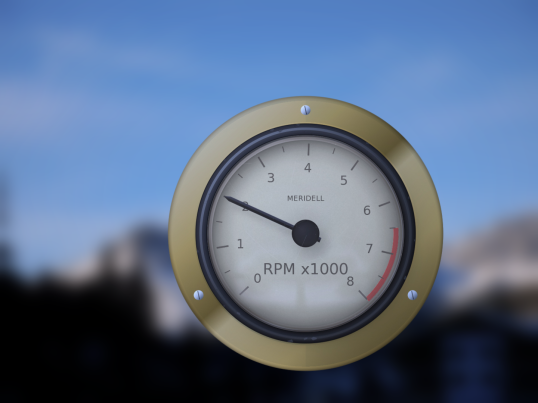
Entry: 2000 rpm
